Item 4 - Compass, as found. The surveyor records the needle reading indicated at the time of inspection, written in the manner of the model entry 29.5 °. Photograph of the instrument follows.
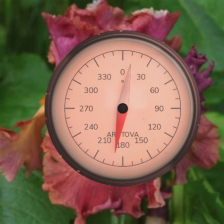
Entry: 190 °
